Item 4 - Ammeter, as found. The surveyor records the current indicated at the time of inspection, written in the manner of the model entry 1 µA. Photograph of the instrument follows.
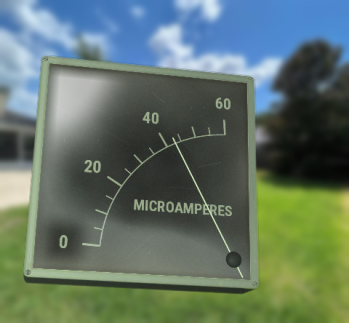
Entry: 42.5 µA
